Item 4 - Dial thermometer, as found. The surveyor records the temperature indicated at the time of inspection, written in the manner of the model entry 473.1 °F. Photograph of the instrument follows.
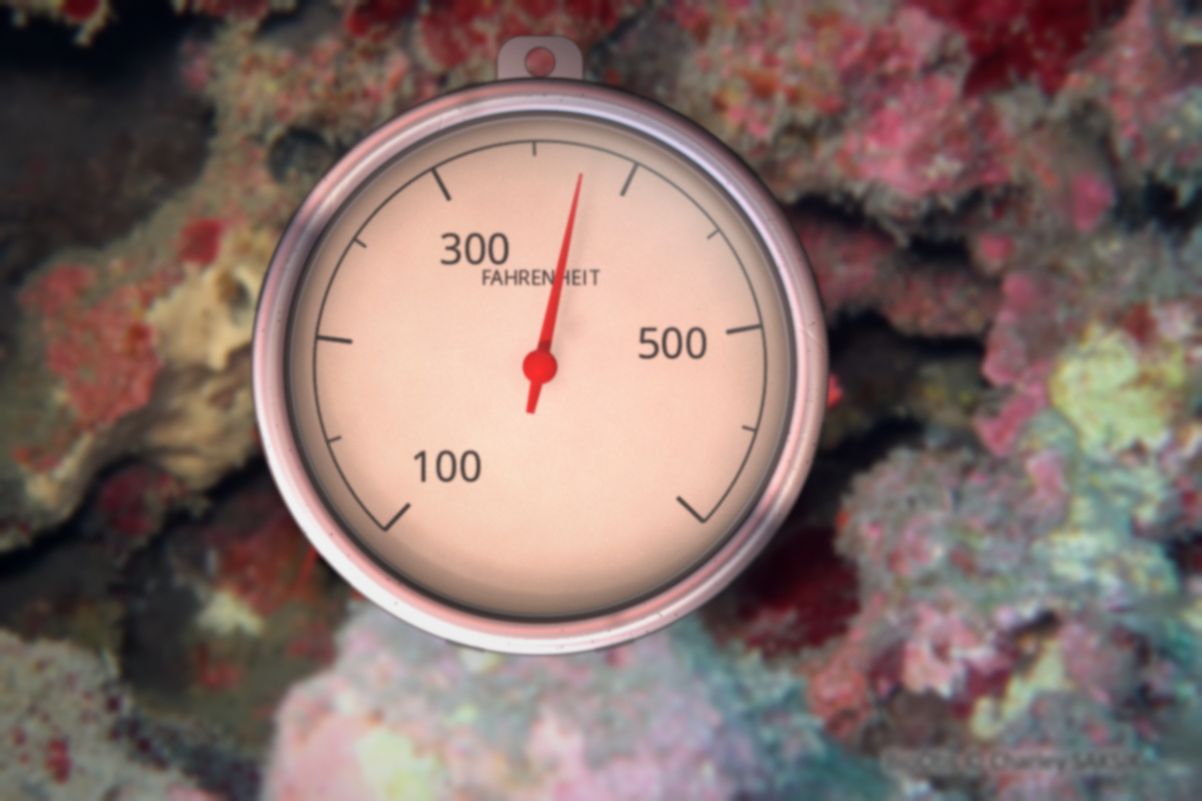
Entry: 375 °F
